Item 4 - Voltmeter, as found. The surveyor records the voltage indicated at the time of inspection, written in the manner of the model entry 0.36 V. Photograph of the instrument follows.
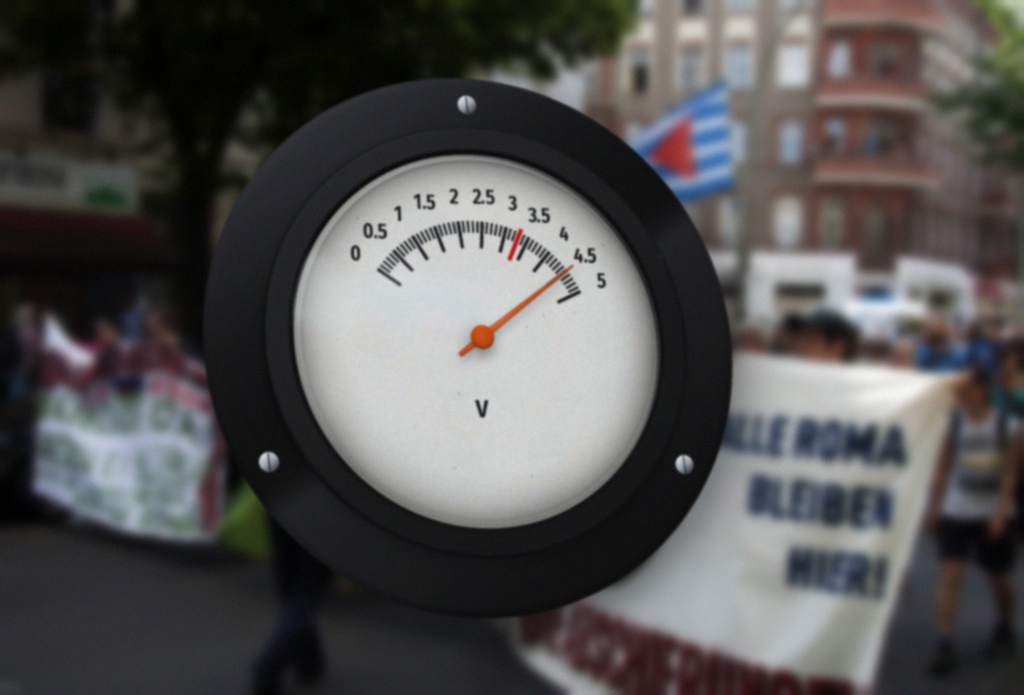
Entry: 4.5 V
